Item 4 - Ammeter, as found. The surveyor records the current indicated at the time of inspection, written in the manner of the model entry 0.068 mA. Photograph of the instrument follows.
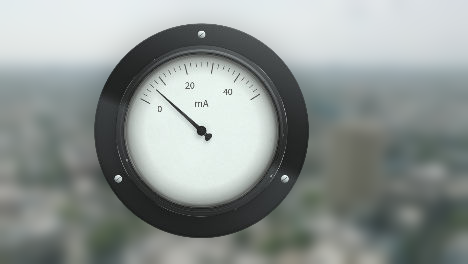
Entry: 6 mA
